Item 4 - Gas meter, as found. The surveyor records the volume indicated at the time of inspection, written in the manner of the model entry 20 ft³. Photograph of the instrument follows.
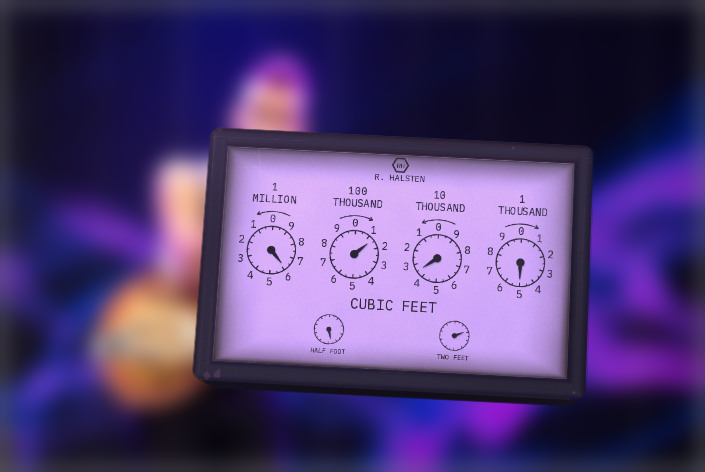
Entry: 613500 ft³
